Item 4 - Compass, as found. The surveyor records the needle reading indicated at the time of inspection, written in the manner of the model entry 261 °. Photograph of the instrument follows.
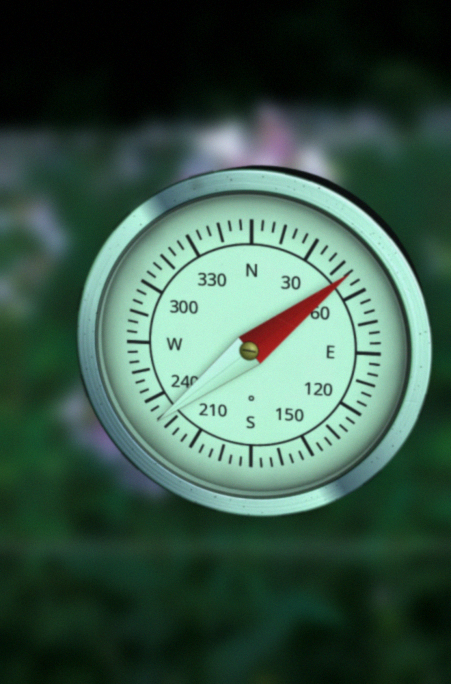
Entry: 50 °
